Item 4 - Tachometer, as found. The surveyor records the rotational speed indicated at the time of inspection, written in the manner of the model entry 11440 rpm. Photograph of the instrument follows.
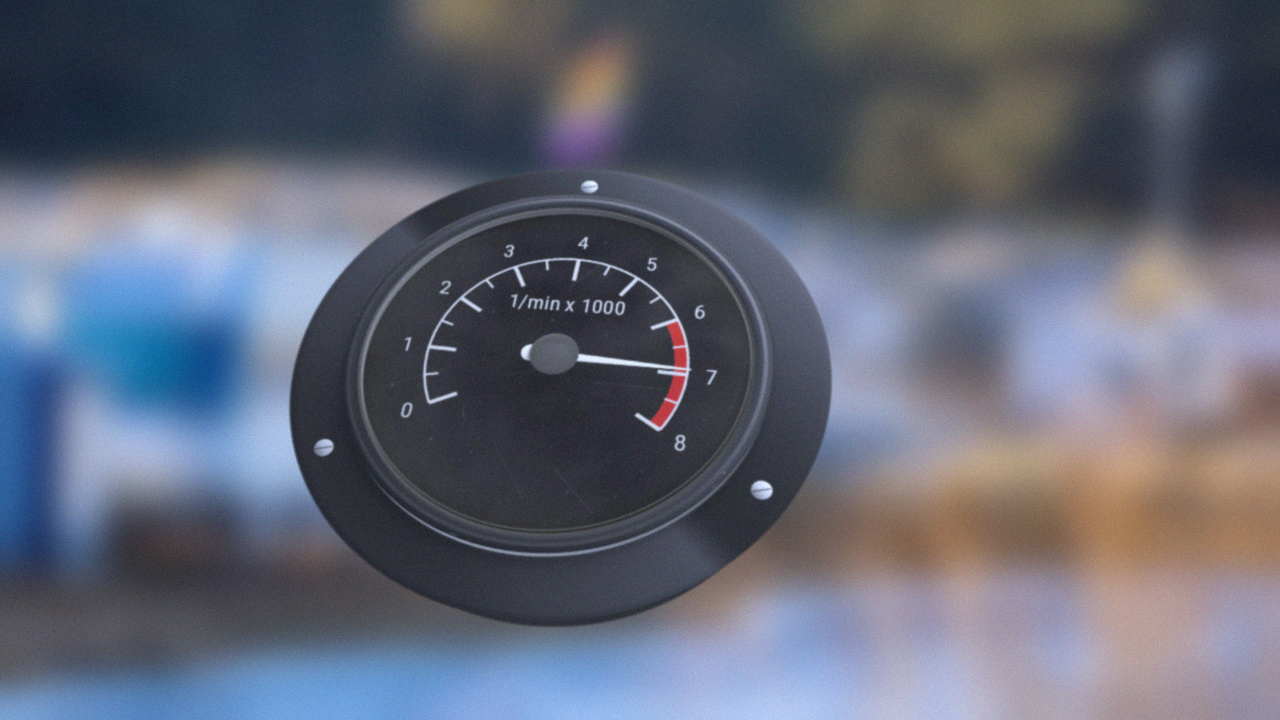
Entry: 7000 rpm
